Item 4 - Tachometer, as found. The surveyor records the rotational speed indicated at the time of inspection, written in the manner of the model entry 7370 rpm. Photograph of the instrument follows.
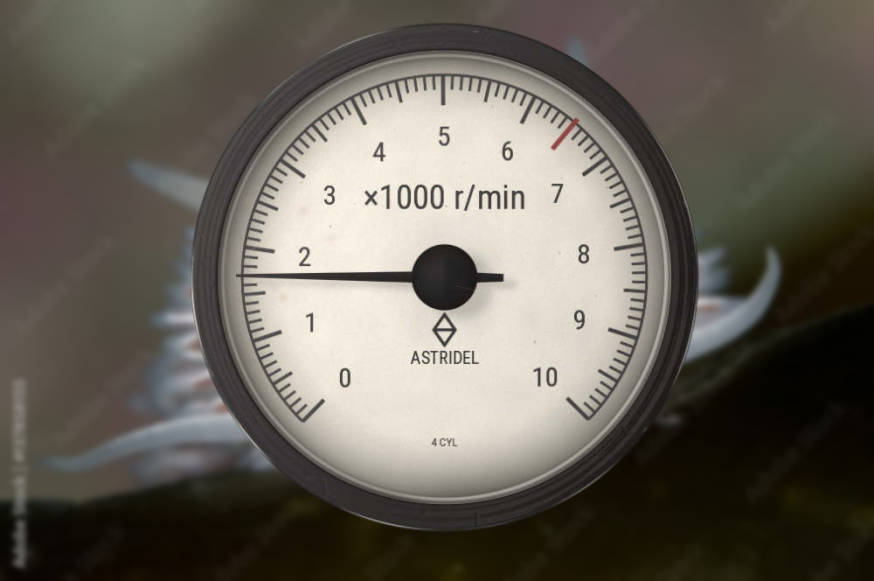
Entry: 1700 rpm
